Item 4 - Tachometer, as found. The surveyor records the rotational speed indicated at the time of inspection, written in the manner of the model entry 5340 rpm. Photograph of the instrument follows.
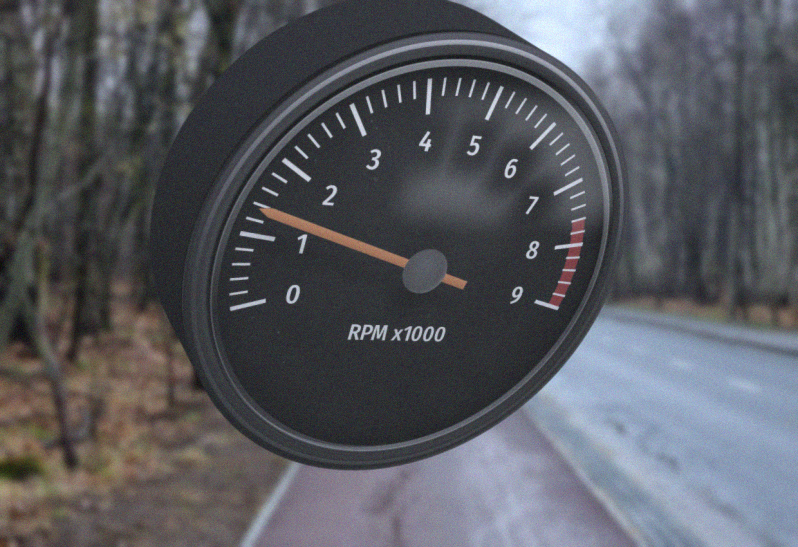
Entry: 1400 rpm
